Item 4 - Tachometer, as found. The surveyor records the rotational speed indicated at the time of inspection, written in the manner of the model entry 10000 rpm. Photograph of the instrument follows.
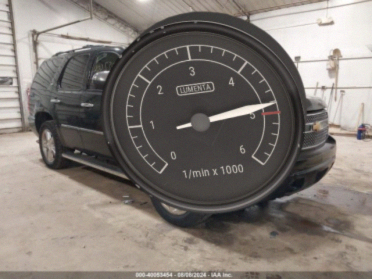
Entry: 4800 rpm
